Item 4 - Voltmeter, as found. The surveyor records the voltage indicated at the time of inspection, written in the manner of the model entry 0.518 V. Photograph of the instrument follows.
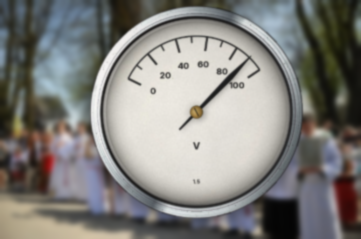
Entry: 90 V
